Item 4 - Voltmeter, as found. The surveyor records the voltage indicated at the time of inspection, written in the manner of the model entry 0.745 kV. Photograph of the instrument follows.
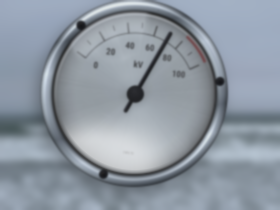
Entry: 70 kV
